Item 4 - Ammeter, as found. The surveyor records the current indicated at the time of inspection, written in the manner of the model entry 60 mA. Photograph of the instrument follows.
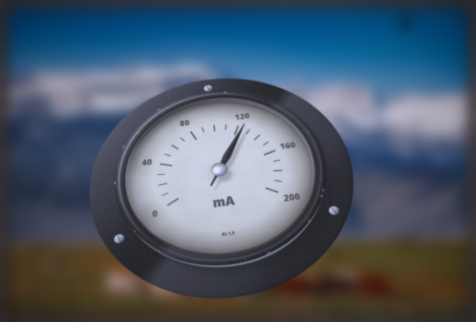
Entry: 125 mA
